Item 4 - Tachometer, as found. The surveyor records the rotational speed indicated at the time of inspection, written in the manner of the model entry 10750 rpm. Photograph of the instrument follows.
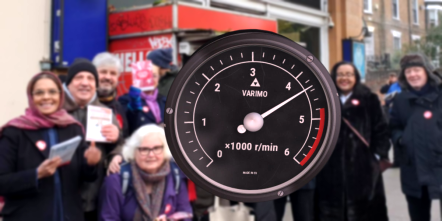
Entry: 4300 rpm
